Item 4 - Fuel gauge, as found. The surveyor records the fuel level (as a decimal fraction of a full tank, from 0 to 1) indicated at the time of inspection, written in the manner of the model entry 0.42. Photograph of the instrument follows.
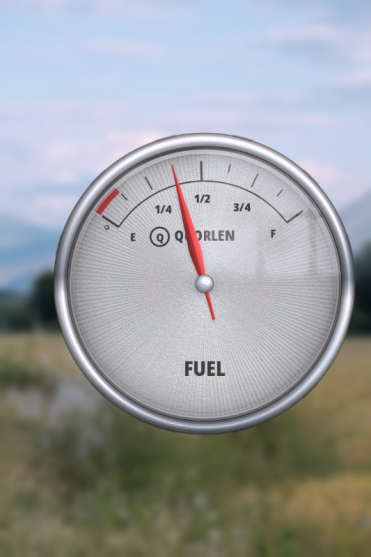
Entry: 0.375
